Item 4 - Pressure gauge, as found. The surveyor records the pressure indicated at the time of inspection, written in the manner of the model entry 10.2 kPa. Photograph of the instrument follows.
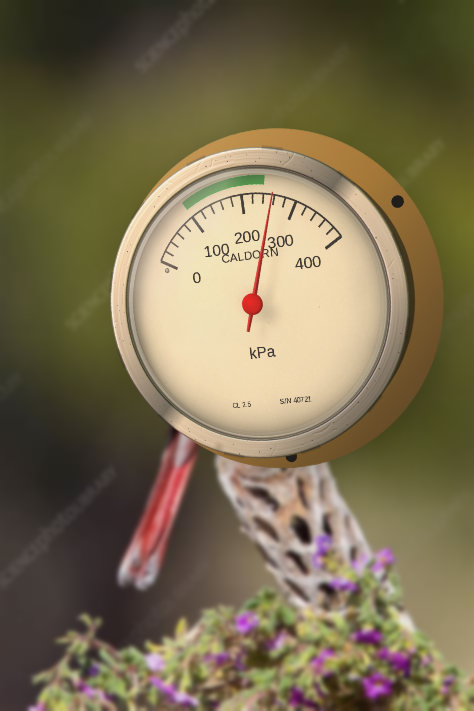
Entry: 260 kPa
